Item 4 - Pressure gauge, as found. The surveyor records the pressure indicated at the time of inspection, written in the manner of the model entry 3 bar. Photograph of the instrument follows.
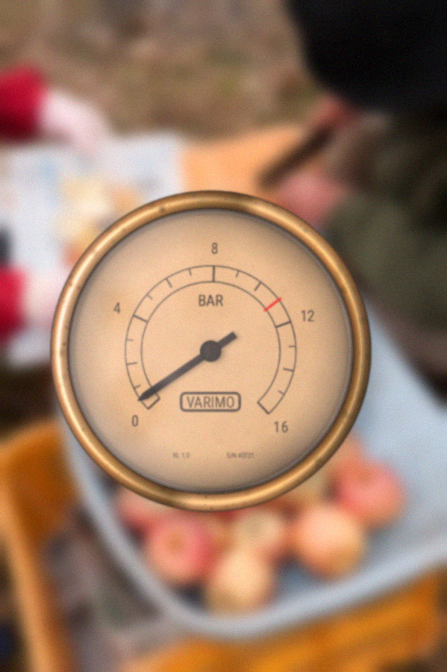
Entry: 0.5 bar
